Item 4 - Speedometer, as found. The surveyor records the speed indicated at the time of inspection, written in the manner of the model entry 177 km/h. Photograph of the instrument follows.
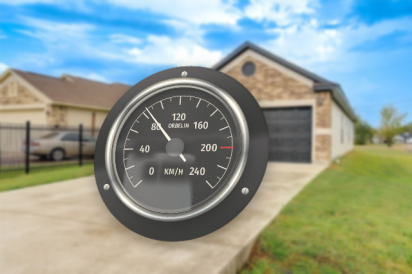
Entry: 85 km/h
